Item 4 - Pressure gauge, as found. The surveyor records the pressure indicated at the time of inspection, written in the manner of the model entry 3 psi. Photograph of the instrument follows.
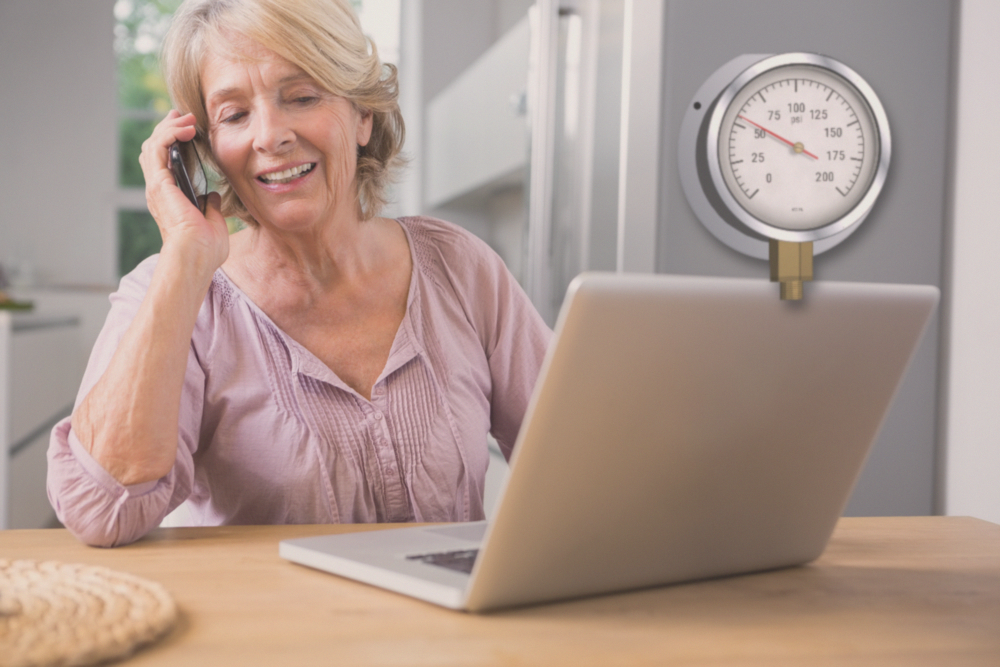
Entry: 55 psi
